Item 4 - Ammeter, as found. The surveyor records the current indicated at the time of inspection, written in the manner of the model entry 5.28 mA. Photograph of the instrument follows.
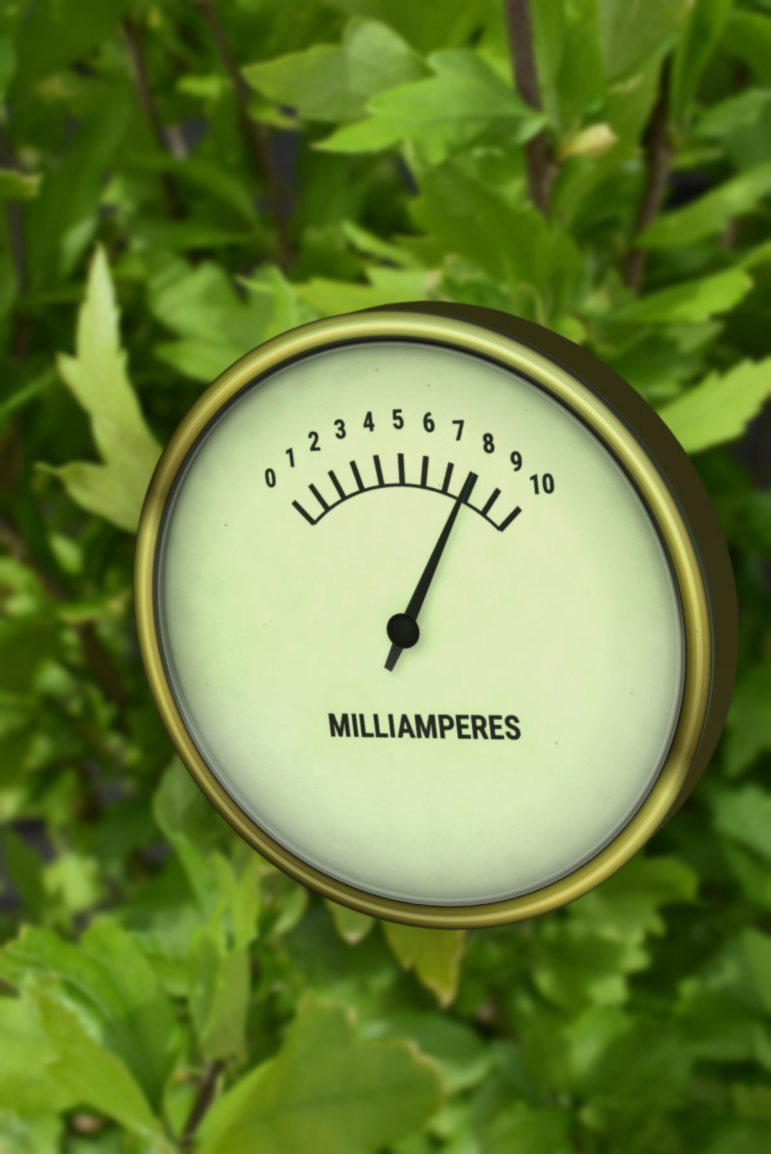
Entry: 8 mA
